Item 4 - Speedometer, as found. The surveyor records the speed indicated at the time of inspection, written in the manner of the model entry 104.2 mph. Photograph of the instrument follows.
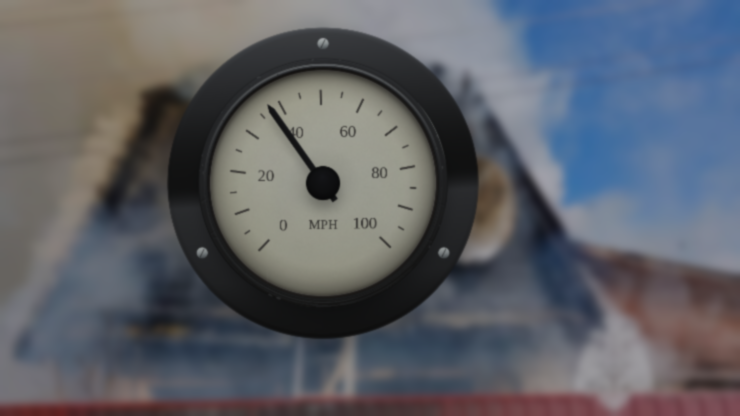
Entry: 37.5 mph
